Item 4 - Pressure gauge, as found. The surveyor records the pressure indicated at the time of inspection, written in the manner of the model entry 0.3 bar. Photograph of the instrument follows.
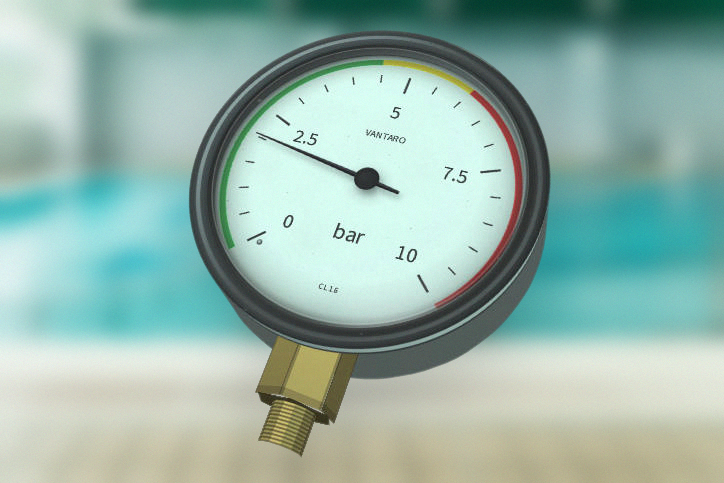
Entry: 2 bar
